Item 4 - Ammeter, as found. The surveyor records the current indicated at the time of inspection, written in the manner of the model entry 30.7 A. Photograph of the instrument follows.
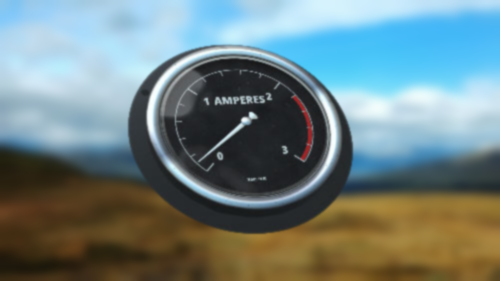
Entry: 0.1 A
